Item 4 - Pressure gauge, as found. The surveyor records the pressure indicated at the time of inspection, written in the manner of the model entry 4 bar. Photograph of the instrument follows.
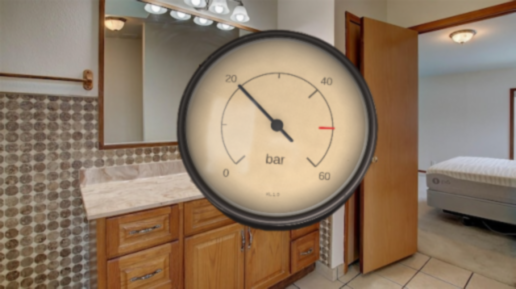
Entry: 20 bar
